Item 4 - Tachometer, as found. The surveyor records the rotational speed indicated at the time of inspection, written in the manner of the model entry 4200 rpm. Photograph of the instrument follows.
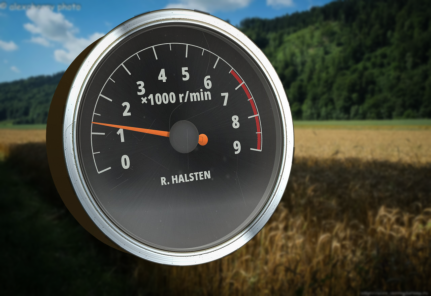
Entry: 1250 rpm
